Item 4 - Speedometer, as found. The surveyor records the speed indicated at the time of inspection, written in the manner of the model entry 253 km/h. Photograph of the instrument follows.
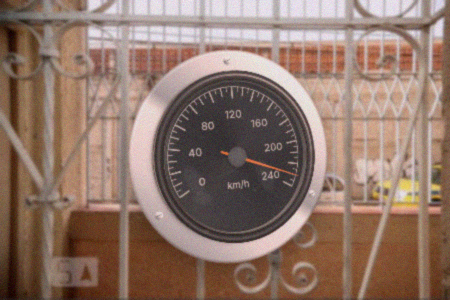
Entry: 230 km/h
